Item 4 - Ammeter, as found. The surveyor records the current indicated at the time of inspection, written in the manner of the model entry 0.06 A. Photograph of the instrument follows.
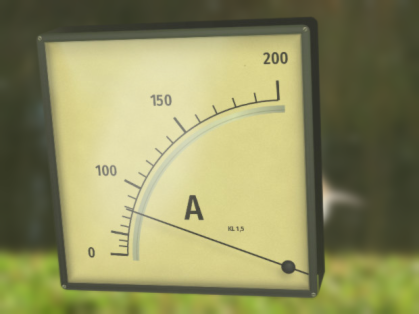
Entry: 80 A
